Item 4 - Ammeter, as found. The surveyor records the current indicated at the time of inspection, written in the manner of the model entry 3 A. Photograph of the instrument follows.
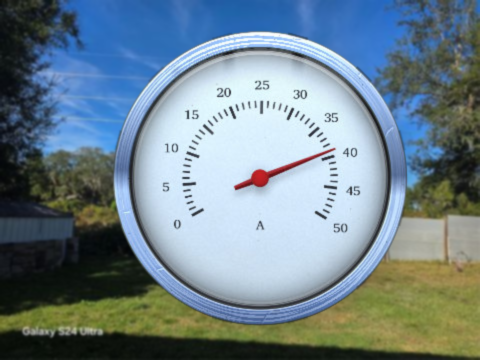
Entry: 39 A
